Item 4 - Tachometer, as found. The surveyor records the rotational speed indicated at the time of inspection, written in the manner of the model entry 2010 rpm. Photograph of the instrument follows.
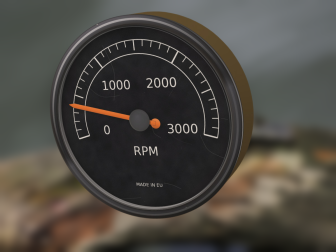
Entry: 400 rpm
